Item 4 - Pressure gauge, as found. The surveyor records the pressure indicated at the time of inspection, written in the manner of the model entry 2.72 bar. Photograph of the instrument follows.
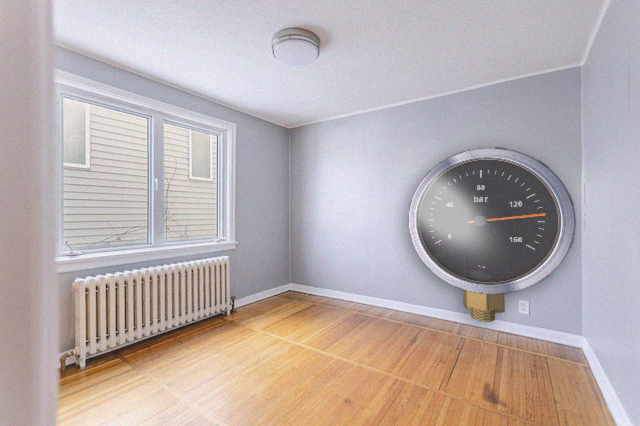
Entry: 135 bar
